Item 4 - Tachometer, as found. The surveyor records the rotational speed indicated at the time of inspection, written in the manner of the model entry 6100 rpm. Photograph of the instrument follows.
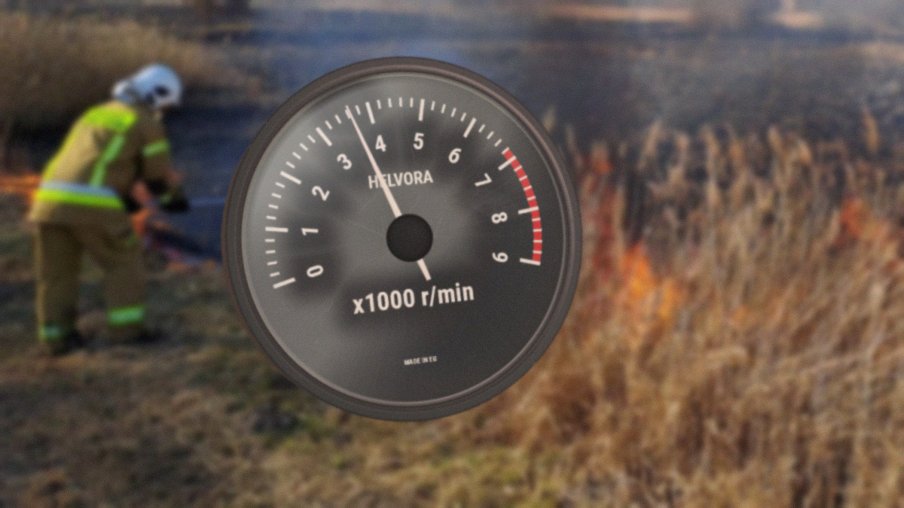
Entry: 3600 rpm
